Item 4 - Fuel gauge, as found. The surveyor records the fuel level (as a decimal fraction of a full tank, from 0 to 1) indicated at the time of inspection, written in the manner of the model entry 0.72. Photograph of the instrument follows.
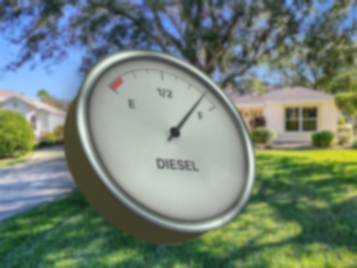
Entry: 0.875
